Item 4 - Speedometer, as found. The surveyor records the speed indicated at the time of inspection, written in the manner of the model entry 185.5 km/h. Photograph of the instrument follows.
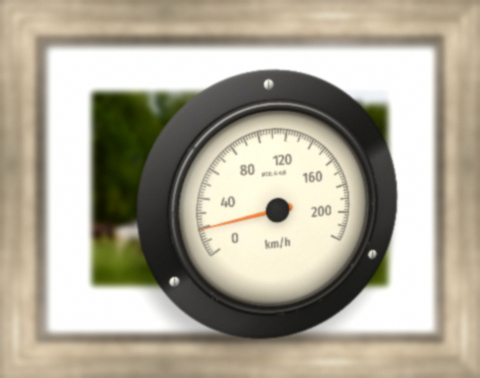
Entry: 20 km/h
